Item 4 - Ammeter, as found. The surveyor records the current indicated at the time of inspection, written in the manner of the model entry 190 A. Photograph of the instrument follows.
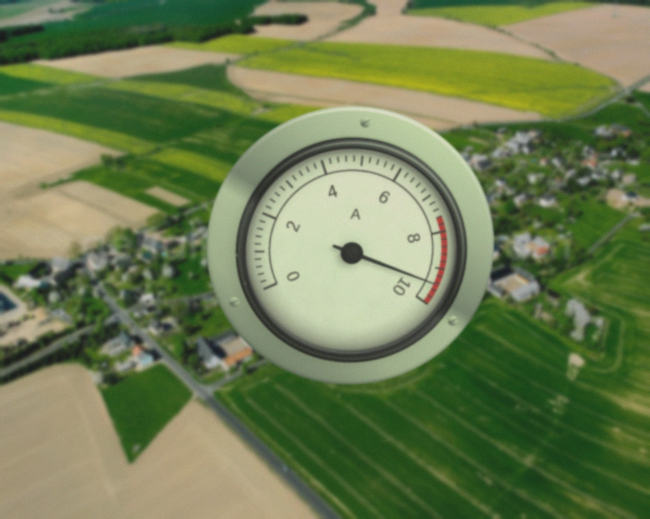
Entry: 9.4 A
